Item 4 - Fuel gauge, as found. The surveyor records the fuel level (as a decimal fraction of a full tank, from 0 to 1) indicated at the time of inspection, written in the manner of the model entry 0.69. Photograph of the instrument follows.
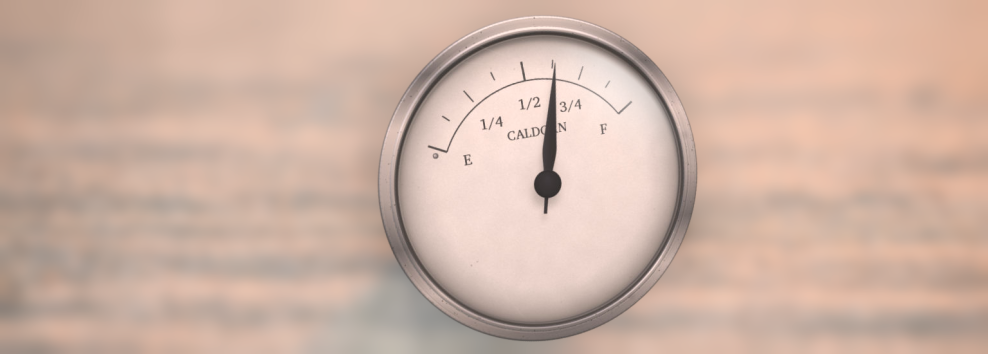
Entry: 0.625
